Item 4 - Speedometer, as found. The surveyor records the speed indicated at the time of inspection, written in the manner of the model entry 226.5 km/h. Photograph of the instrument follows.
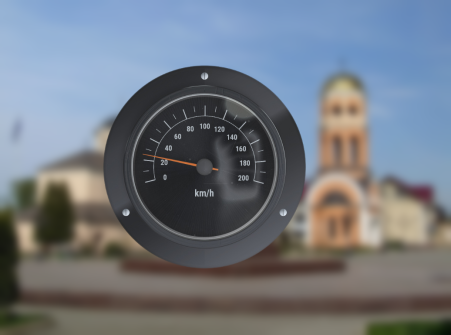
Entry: 25 km/h
